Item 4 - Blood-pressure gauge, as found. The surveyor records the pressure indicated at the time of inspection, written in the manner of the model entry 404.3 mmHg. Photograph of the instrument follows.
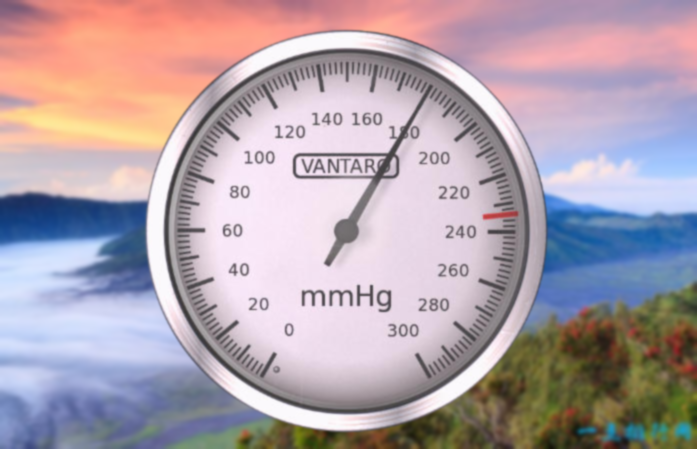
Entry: 180 mmHg
